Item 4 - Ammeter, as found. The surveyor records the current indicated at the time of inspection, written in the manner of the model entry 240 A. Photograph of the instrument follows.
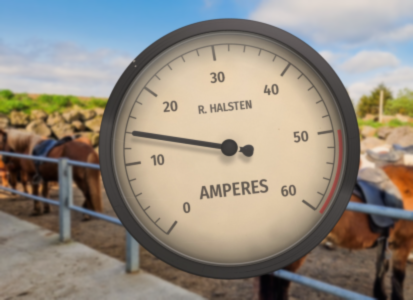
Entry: 14 A
